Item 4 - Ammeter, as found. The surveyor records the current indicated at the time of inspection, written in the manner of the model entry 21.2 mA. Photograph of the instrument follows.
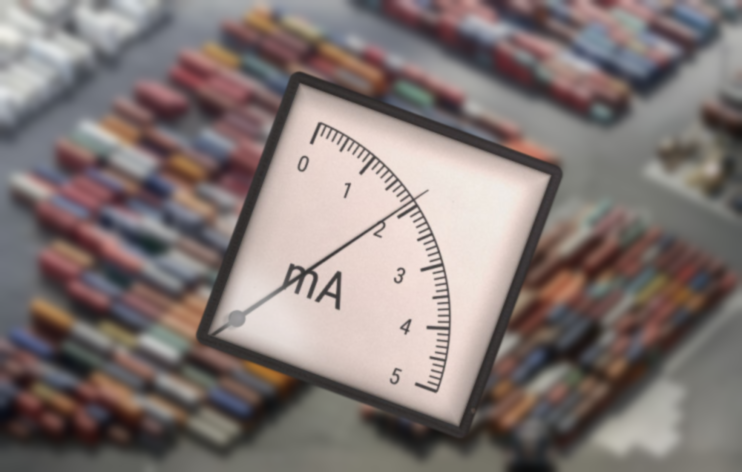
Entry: 1.9 mA
